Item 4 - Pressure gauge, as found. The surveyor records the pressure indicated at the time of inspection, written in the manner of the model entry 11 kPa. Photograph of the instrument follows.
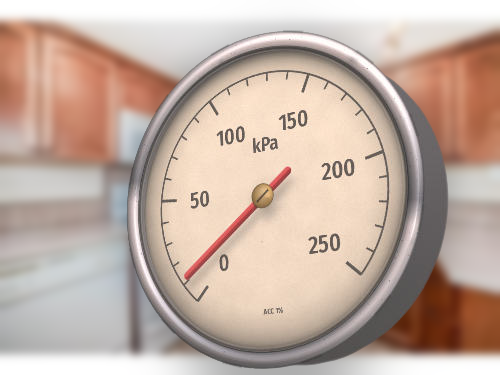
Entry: 10 kPa
